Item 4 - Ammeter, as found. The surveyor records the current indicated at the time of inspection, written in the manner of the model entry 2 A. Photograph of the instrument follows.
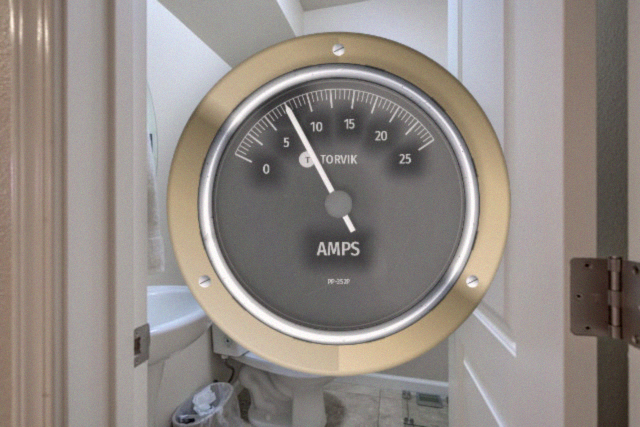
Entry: 7.5 A
